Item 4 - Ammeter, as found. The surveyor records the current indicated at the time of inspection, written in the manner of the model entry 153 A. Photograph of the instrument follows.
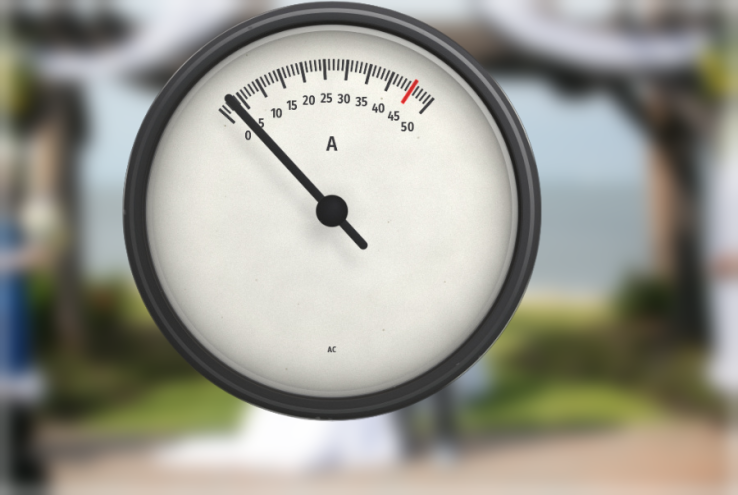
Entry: 3 A
